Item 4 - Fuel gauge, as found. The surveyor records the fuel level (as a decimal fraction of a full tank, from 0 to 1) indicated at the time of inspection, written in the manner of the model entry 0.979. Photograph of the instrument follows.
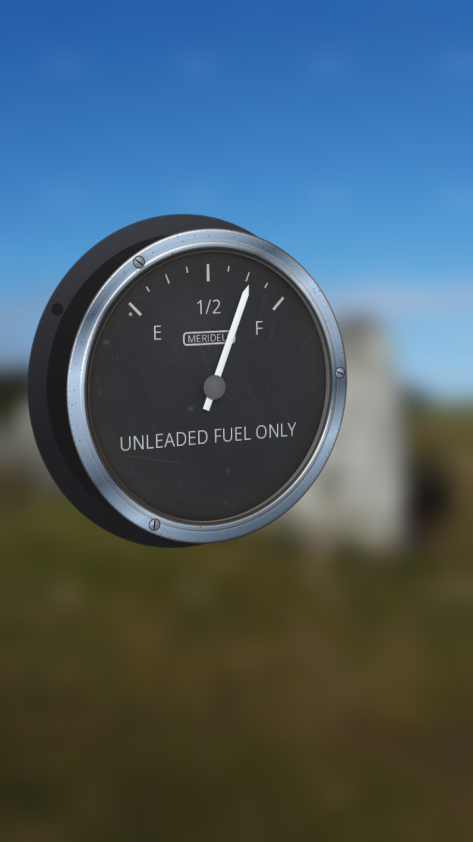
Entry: 0.75
